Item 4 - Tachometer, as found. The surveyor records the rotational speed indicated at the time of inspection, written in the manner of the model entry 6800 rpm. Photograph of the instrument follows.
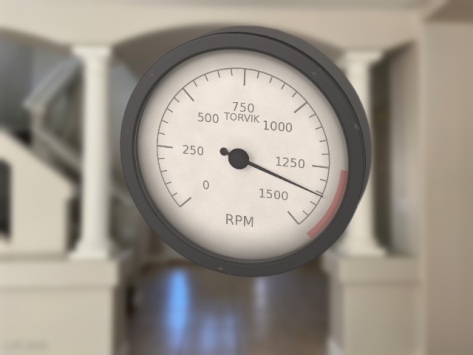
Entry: 1350 rpm
